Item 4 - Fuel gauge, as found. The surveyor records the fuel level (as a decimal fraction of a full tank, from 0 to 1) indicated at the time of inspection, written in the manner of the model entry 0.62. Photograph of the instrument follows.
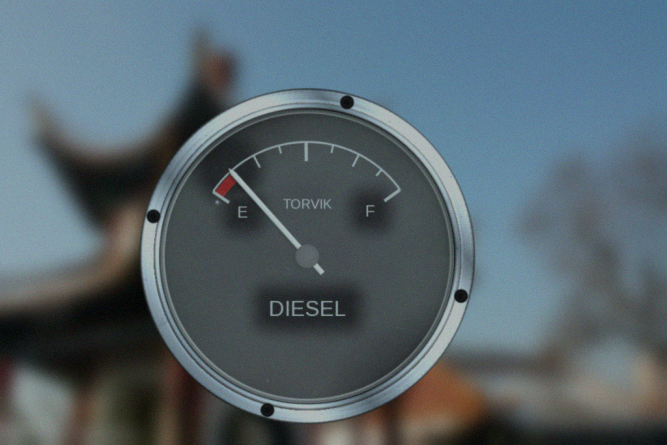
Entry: 0.125
